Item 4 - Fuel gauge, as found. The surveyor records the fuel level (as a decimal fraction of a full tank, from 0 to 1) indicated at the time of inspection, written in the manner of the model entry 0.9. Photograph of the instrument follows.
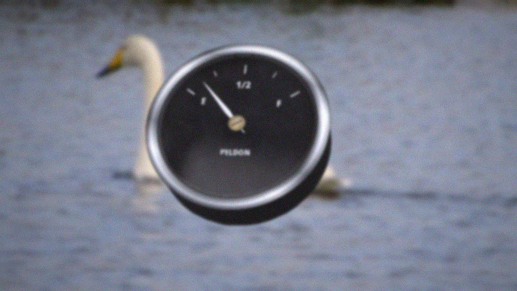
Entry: 0.125
